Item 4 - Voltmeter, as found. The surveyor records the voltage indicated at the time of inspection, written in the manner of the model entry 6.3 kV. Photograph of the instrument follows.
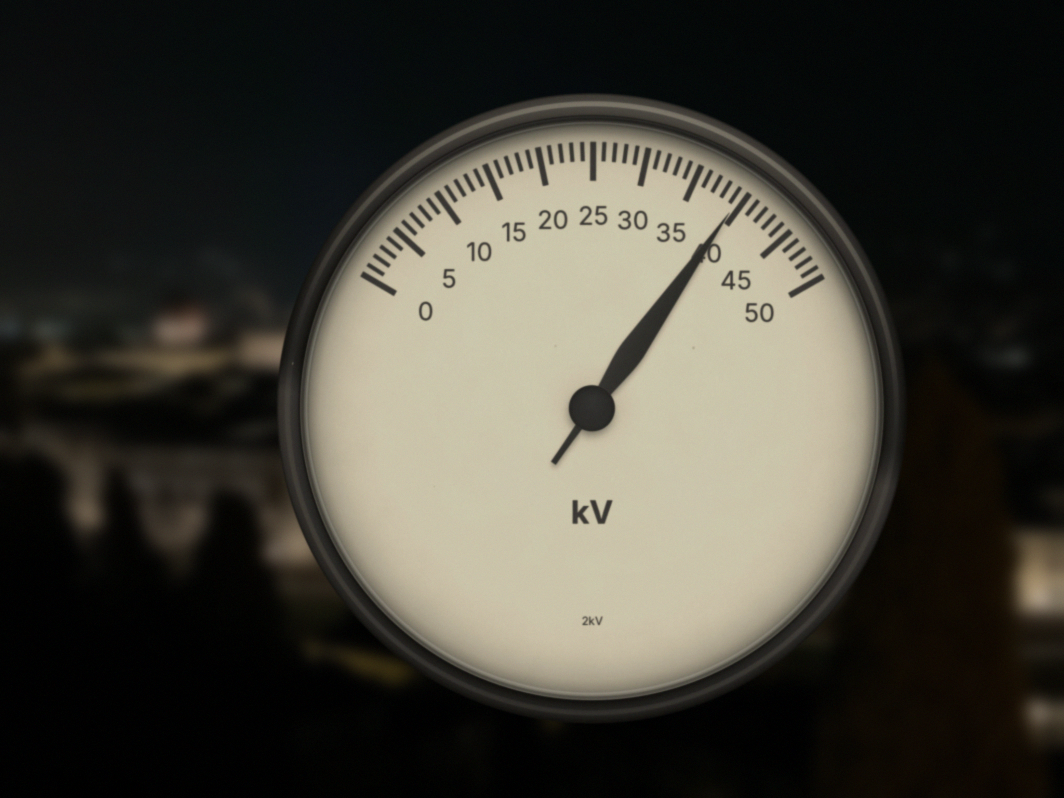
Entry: 39.5 kV
